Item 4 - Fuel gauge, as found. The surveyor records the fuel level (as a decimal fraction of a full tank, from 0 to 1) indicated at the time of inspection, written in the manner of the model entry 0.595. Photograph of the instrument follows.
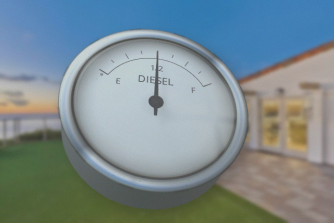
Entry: 0.5
